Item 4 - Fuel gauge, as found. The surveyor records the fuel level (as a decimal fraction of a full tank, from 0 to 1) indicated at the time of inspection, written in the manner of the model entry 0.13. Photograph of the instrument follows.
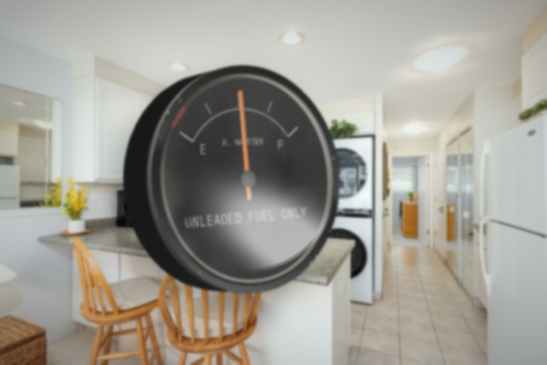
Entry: 0.5
